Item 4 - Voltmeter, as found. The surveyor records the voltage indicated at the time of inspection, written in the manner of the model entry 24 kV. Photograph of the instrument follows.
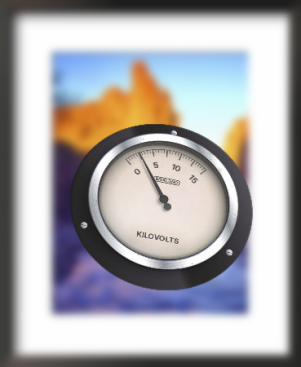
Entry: 2.5 kV
